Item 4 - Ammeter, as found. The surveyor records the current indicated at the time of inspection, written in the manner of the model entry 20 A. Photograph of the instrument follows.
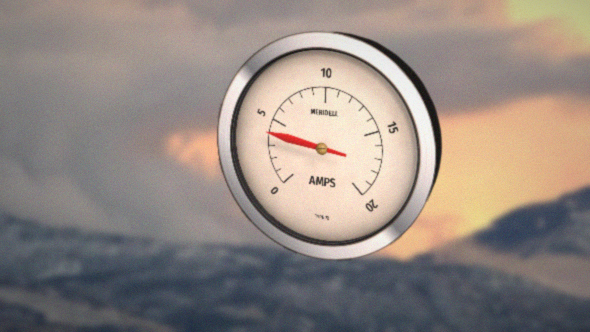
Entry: 4 A
